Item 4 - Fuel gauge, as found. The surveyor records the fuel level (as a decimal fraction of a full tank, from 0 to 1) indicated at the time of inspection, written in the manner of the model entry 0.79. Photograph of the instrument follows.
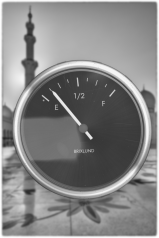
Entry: 0.125
